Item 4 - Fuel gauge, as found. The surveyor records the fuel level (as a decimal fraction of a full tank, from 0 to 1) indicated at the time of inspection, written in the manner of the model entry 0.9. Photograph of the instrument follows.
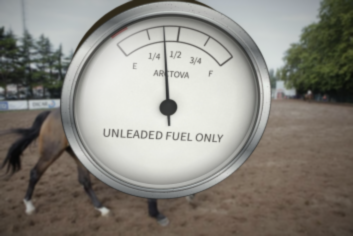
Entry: 0.375
